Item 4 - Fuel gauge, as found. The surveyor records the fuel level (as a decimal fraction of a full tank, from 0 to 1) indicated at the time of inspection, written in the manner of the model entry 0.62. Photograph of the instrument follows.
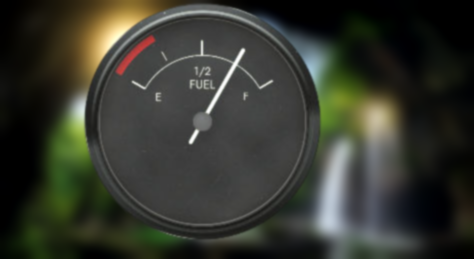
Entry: 0.75
